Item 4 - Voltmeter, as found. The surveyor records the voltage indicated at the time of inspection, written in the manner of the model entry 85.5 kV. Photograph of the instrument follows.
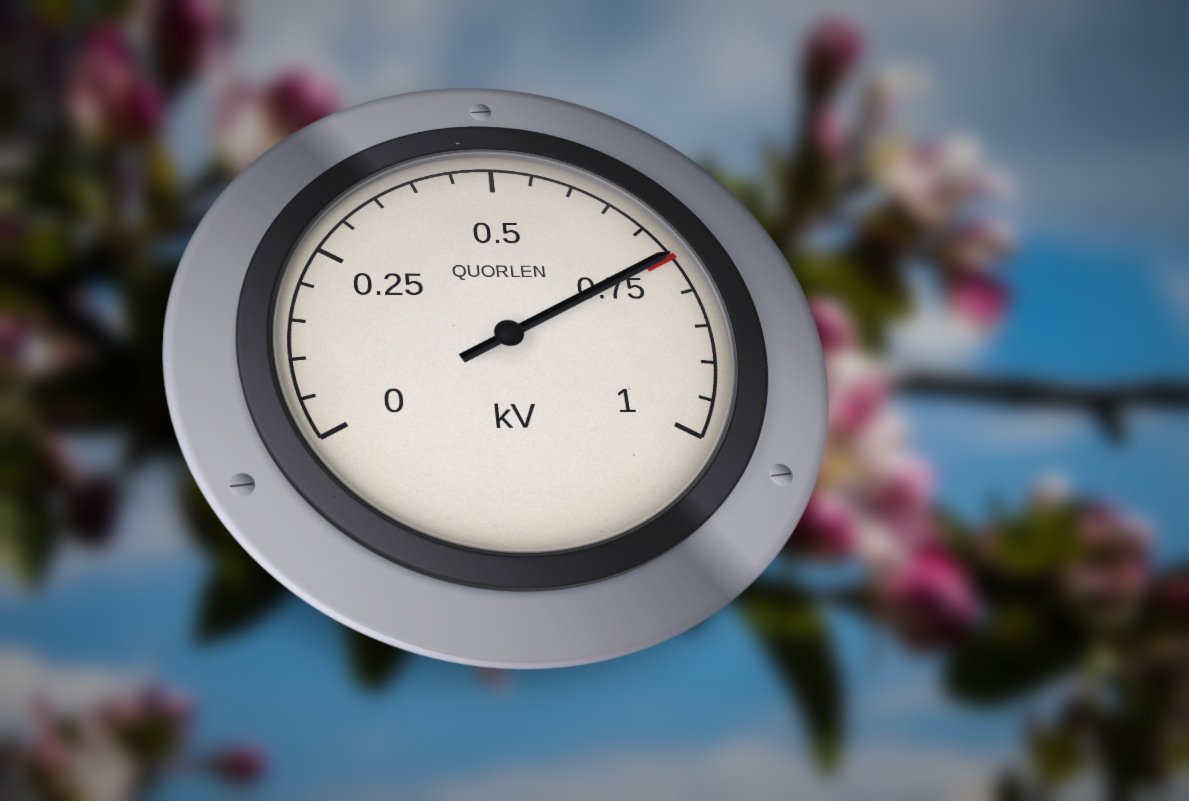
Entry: 0.75 kV
